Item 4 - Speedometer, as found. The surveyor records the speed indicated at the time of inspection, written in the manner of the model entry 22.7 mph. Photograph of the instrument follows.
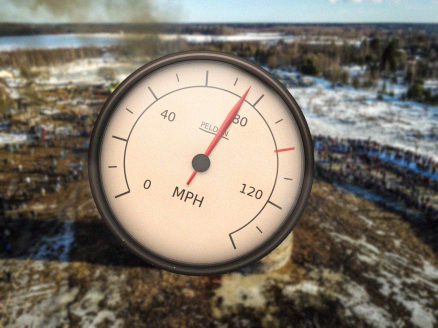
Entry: 75 mph
